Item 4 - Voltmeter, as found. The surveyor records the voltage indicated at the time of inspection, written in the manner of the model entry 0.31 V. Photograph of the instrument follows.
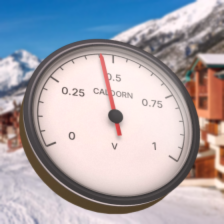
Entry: 0.45 V
